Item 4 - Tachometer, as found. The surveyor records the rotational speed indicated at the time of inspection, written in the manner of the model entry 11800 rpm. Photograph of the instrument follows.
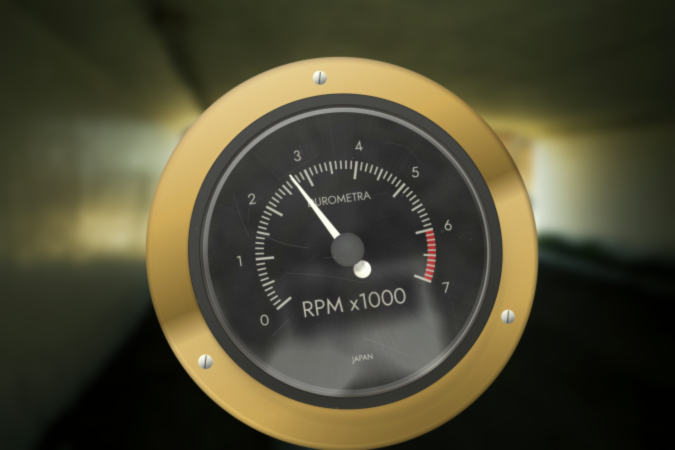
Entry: 2700 rpm
